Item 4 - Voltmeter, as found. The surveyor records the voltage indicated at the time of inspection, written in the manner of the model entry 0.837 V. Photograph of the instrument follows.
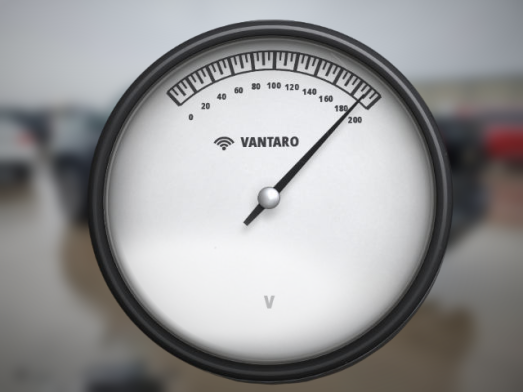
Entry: 190 V
